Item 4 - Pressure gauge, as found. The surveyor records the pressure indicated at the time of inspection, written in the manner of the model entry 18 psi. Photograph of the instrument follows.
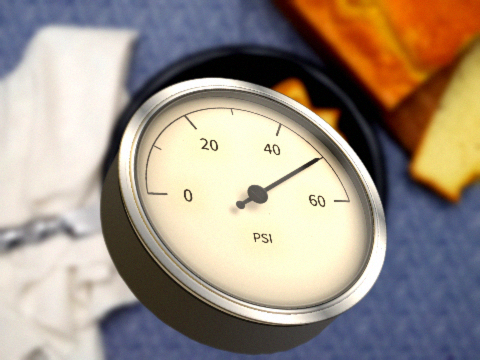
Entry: 50 psi
